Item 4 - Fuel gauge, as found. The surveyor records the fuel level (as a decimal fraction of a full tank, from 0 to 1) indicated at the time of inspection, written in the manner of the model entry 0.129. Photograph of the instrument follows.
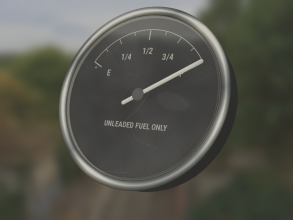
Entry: 1
